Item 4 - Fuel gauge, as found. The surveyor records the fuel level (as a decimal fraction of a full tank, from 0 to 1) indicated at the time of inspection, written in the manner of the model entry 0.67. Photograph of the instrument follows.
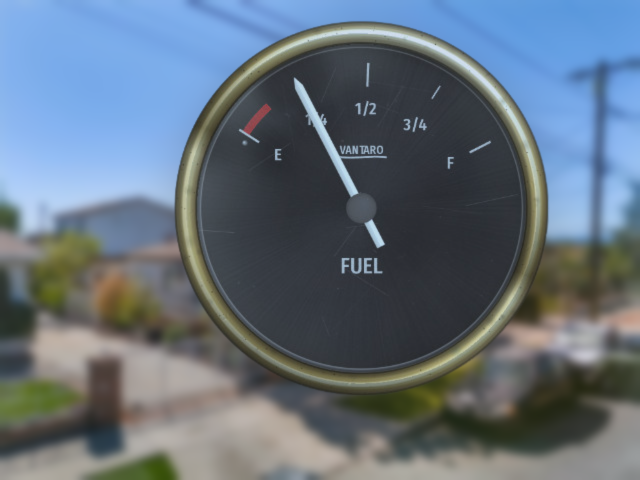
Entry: 0.25
